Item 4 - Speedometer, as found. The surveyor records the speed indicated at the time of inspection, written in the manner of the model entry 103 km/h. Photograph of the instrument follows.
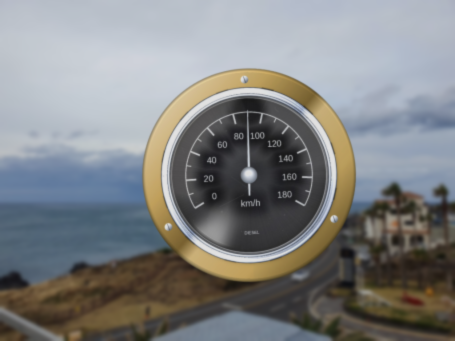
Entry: 90 km/h
